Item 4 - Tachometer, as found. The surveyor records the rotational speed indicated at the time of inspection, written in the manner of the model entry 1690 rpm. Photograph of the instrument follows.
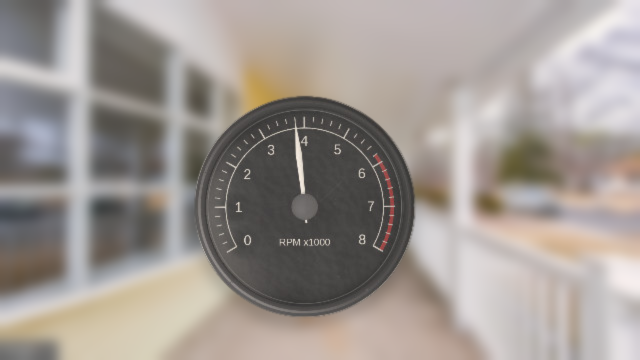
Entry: 3800 rpm
